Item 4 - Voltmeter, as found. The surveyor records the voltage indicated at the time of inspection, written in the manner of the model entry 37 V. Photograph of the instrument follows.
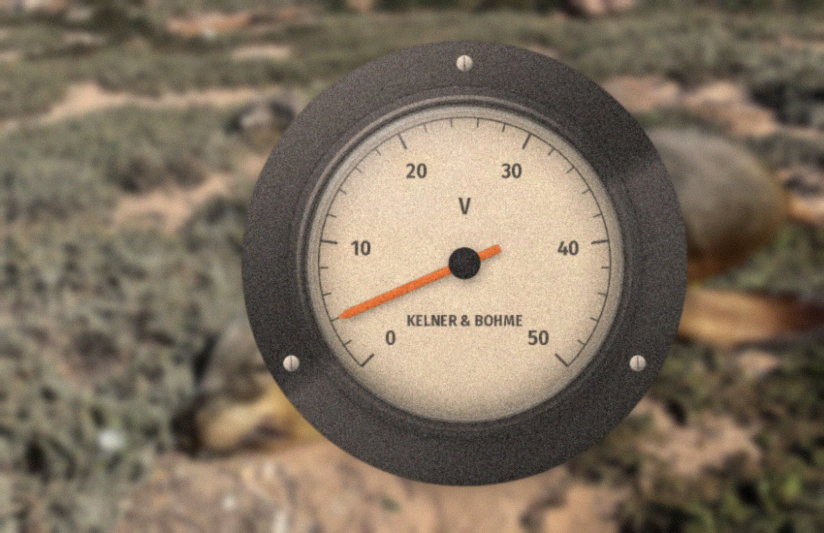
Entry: 4 V
